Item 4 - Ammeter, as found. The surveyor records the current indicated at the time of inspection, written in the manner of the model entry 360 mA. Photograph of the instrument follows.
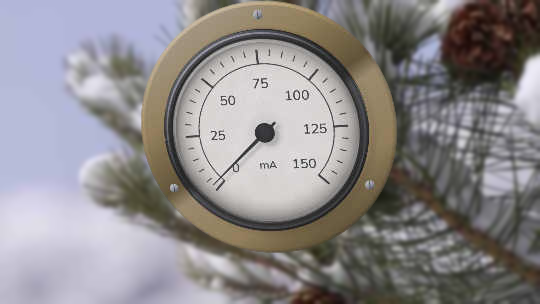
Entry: 2.5 mA
